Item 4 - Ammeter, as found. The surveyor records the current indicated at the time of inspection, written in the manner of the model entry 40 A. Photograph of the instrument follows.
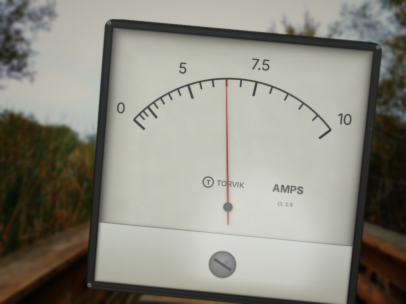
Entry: 6.5 A
